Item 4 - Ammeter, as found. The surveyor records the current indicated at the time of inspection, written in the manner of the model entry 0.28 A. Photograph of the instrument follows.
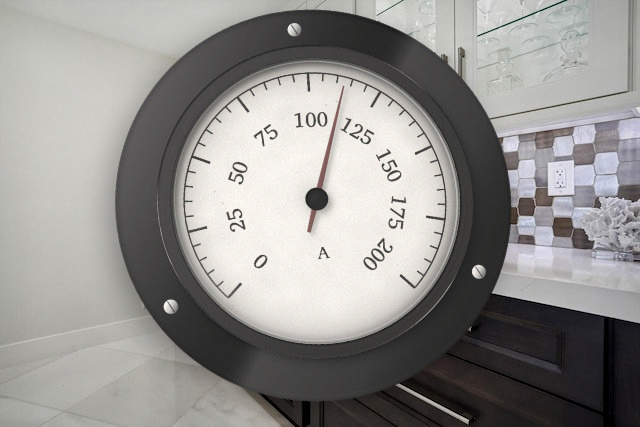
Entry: 112.5 A
